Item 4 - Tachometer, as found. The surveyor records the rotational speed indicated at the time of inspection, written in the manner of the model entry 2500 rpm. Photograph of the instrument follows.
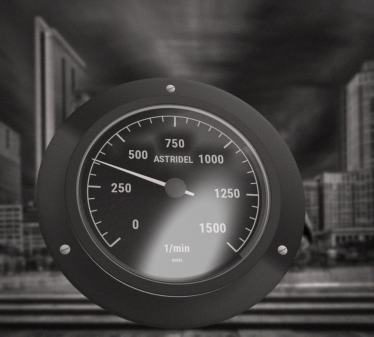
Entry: 350 rpm
